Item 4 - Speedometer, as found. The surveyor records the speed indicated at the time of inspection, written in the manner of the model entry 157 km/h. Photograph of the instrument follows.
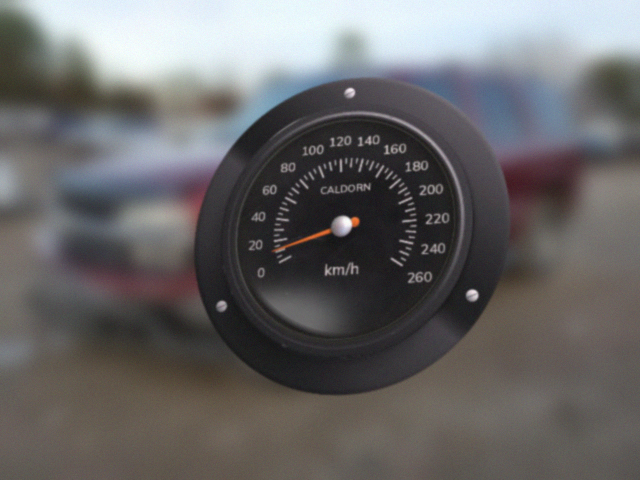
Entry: 10 km/h
